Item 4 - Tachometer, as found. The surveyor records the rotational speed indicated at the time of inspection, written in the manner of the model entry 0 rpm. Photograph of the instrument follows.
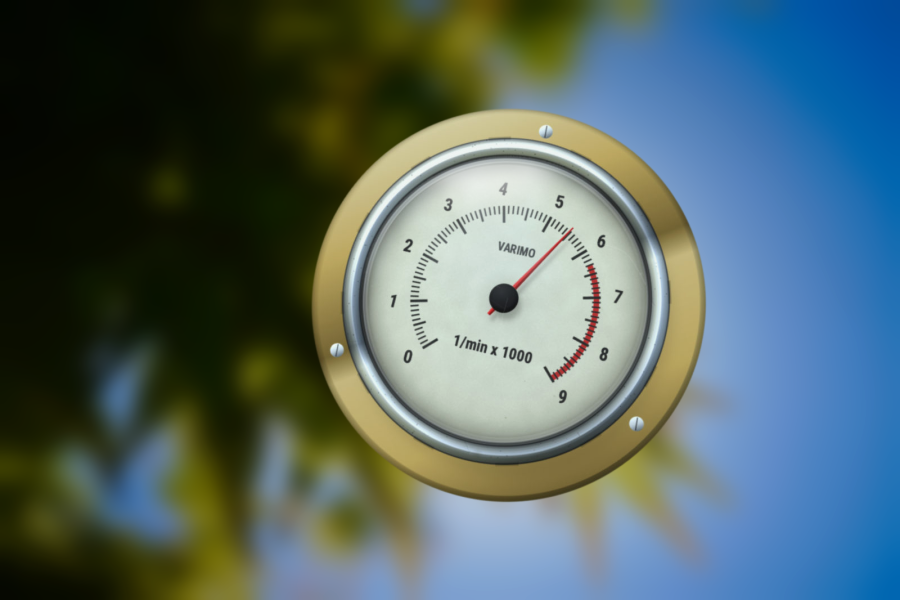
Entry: 5500 rpm
